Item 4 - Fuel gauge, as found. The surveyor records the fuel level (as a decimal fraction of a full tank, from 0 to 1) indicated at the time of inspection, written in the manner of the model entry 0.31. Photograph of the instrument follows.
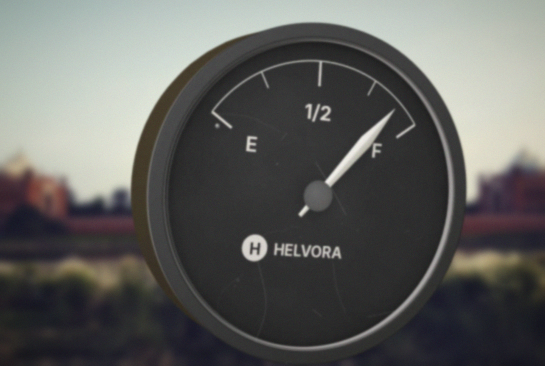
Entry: 0.875
